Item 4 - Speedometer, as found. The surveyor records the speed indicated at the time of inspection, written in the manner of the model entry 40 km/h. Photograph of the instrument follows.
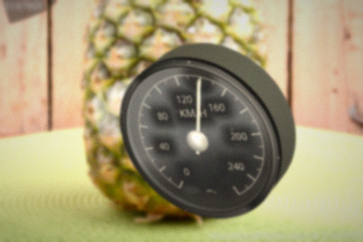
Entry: 140 km/h
